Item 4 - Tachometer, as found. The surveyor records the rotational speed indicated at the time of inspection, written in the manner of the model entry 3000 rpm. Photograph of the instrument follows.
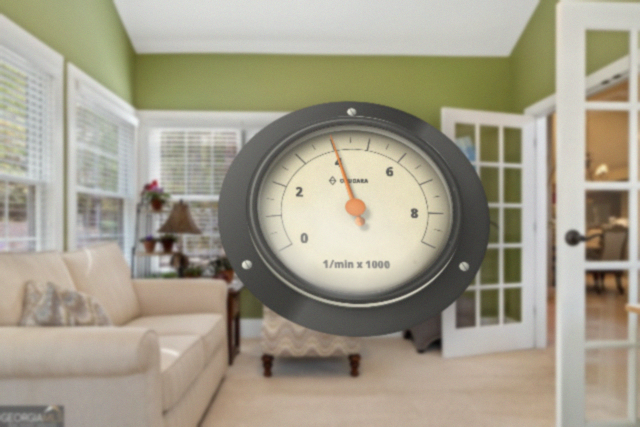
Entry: 4000 rpm
